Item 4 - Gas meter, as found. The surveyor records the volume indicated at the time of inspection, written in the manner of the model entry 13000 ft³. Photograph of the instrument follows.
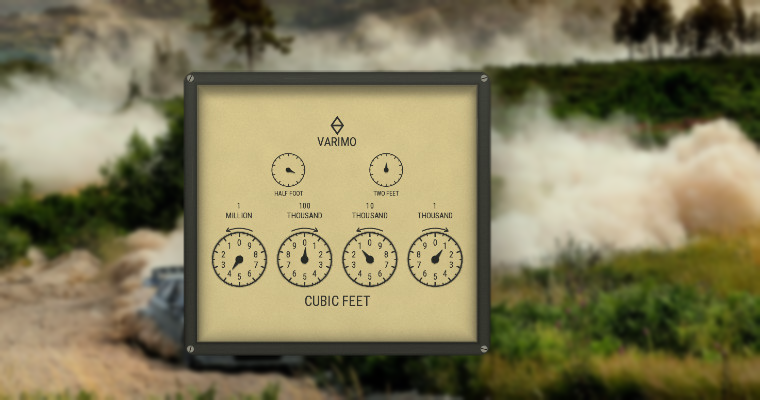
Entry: 401100 ft³
